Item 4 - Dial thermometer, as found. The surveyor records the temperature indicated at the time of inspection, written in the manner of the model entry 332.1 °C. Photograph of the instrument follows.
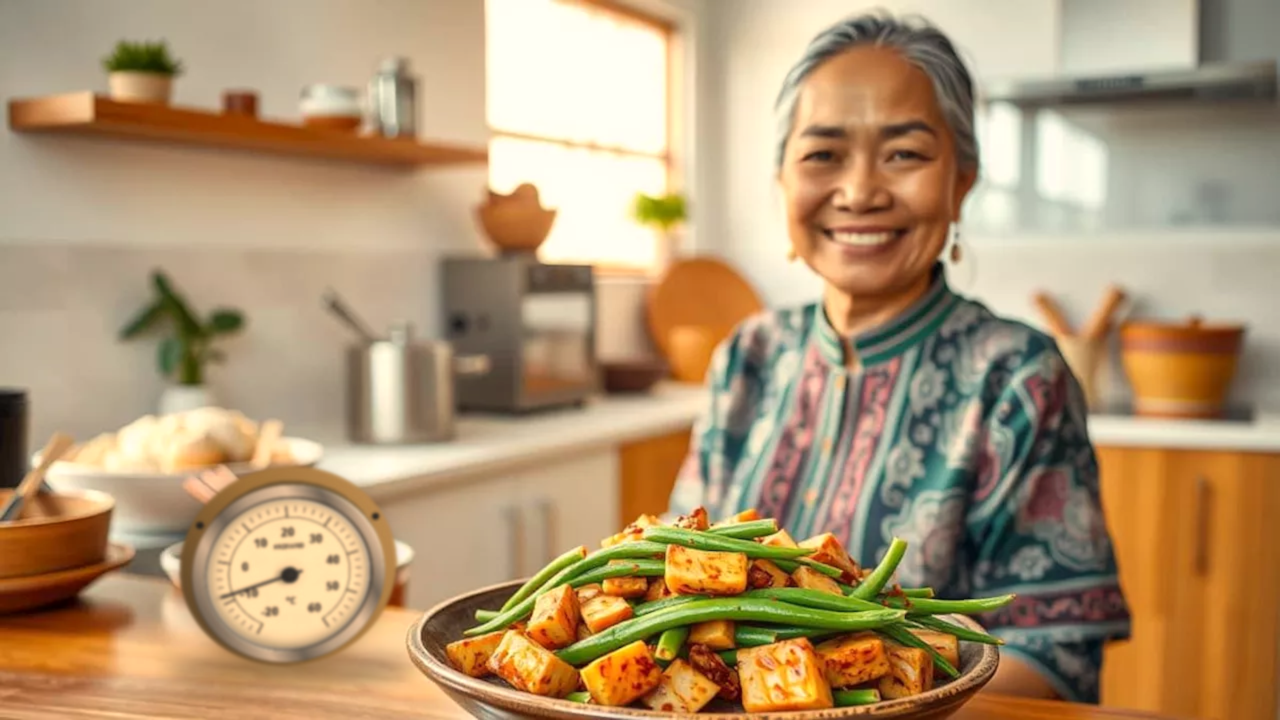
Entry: -8 °C
